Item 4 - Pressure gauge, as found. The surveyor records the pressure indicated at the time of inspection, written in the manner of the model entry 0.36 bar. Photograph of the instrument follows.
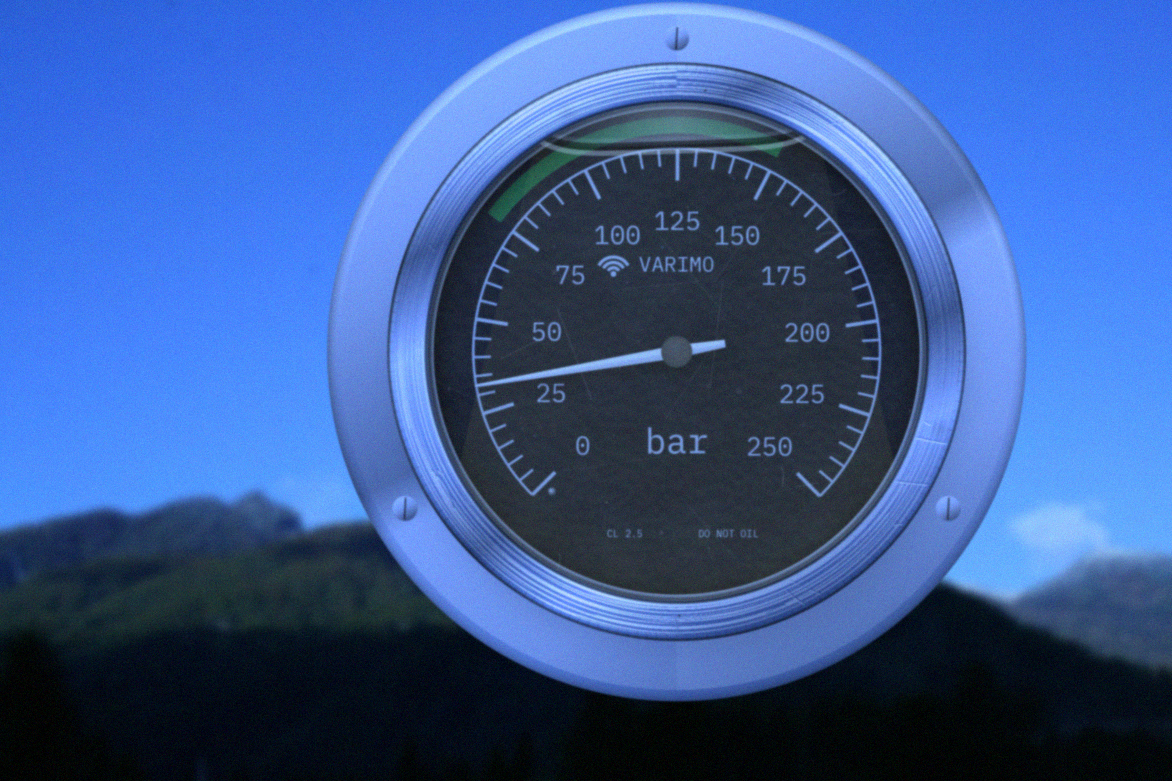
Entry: 32.5 bar
